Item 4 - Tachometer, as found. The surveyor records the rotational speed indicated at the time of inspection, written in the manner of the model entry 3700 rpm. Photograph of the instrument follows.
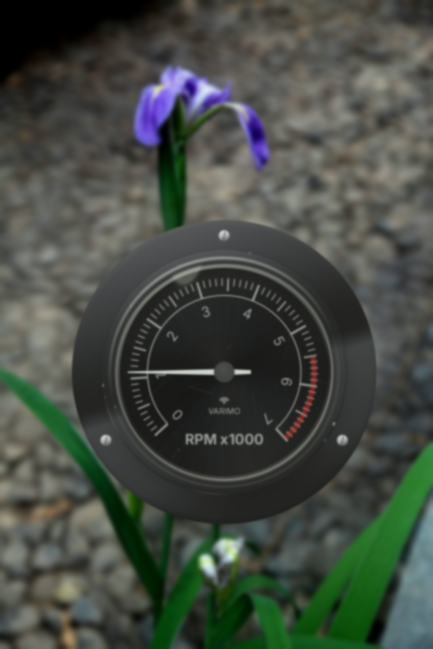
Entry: 1100 rpm
